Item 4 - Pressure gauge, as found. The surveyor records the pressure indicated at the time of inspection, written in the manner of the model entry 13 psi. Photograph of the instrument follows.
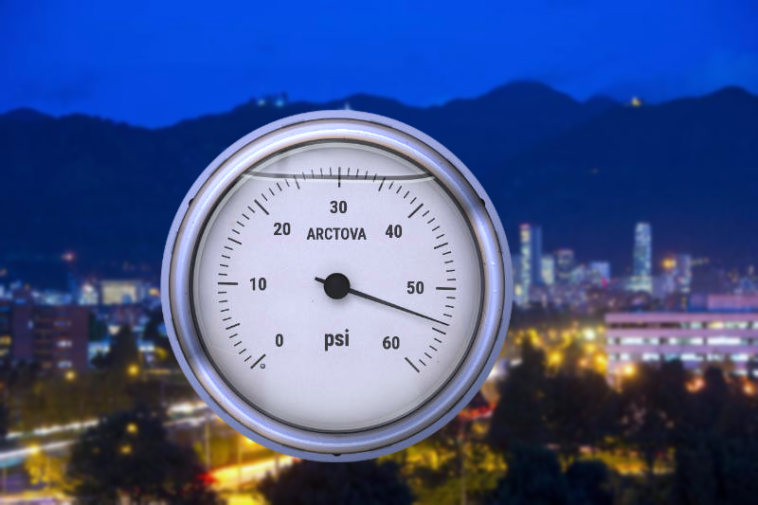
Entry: 54 psi
